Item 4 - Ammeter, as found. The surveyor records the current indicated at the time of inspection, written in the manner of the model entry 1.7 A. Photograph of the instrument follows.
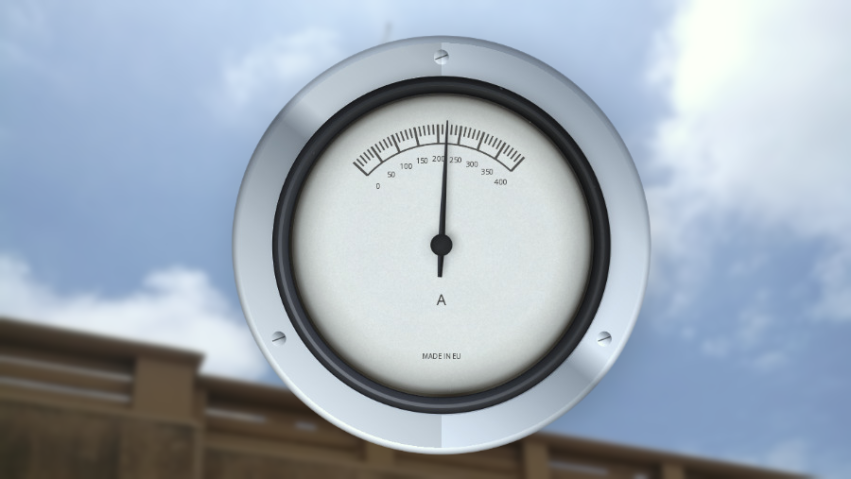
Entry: 220 A
